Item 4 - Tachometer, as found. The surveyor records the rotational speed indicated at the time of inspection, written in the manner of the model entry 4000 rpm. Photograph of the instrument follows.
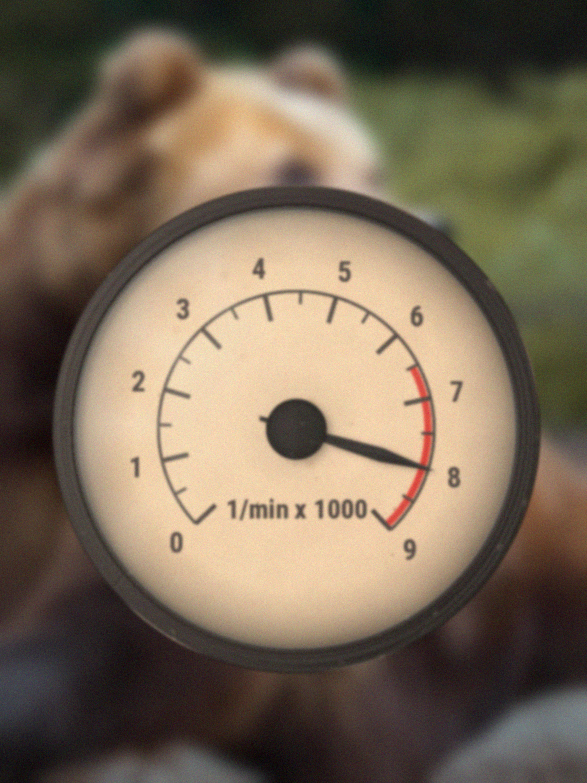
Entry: 8000 rpm
